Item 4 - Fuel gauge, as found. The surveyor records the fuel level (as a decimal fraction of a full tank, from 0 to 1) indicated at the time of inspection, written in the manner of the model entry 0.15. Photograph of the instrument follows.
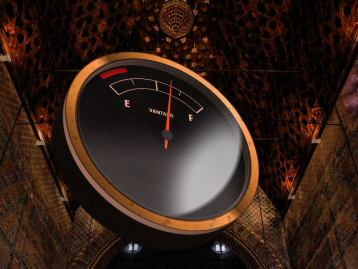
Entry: 0.625
